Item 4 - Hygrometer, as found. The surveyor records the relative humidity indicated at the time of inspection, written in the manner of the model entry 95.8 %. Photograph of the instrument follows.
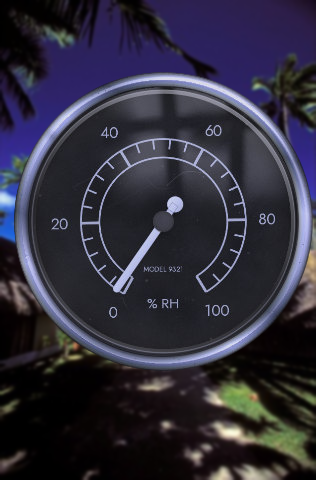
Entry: 2 %
